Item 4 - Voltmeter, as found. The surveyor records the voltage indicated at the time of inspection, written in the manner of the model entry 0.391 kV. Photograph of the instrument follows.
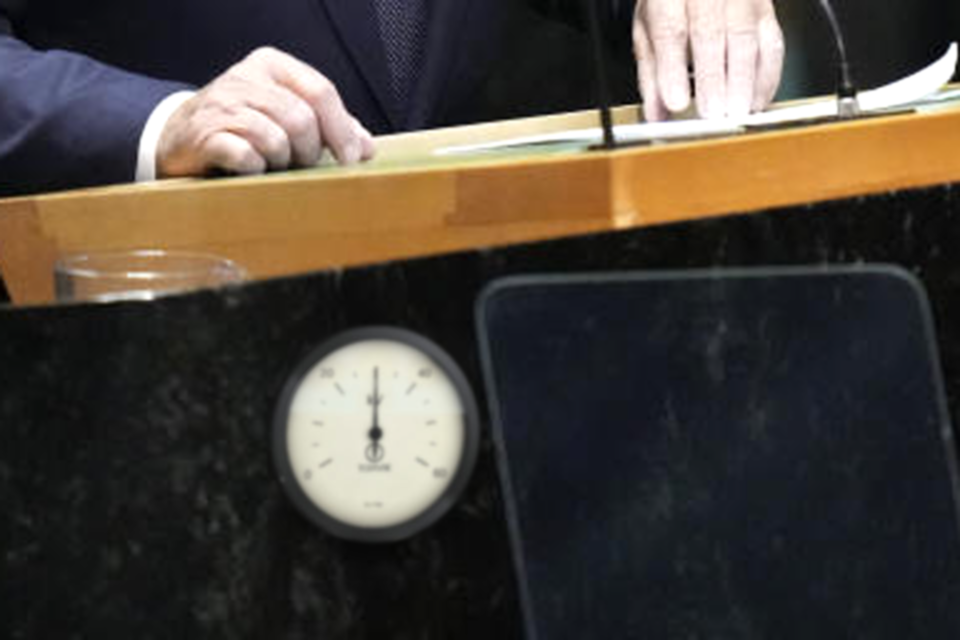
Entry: 30 kV
